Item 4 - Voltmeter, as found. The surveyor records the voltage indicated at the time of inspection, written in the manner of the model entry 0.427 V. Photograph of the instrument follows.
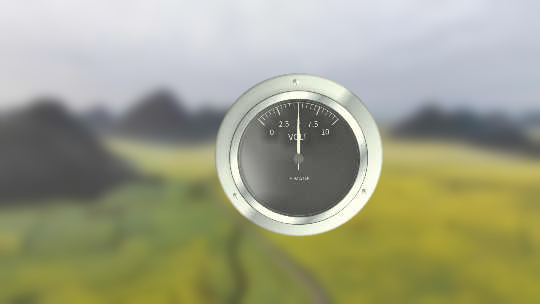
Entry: 5 V
